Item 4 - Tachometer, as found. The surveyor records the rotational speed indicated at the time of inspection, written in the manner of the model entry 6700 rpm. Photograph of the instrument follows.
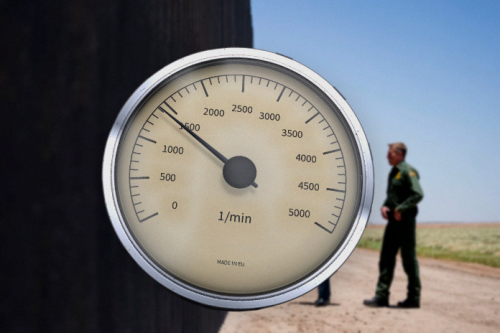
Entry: 1400 rpm
